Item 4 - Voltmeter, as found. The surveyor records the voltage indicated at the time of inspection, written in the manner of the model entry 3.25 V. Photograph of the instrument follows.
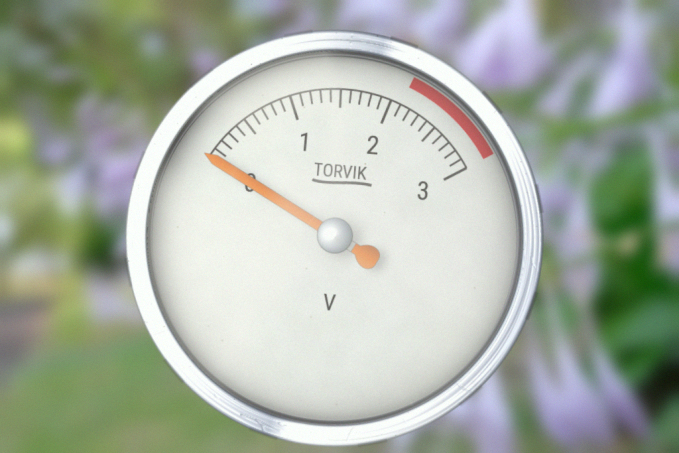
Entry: 0 V
